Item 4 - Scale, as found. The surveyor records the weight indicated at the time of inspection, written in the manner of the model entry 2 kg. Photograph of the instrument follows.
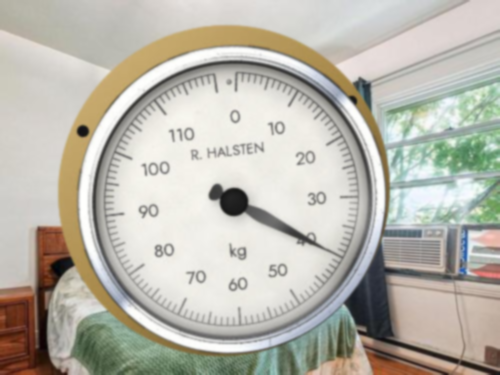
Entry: 40 kg
